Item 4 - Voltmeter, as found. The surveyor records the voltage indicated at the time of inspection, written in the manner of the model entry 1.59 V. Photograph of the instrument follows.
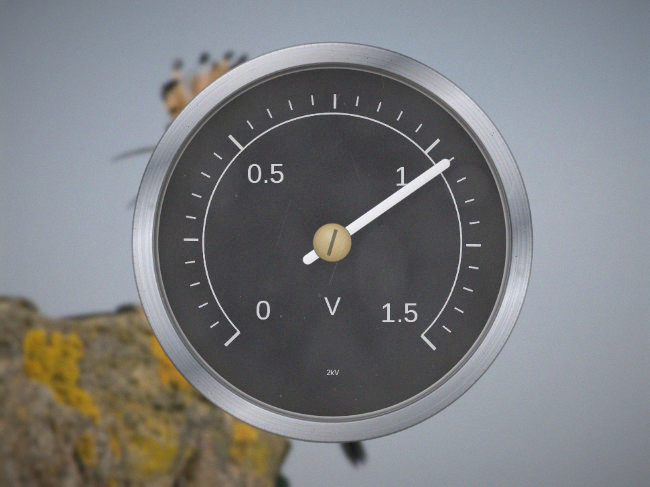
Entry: 1.05 V
